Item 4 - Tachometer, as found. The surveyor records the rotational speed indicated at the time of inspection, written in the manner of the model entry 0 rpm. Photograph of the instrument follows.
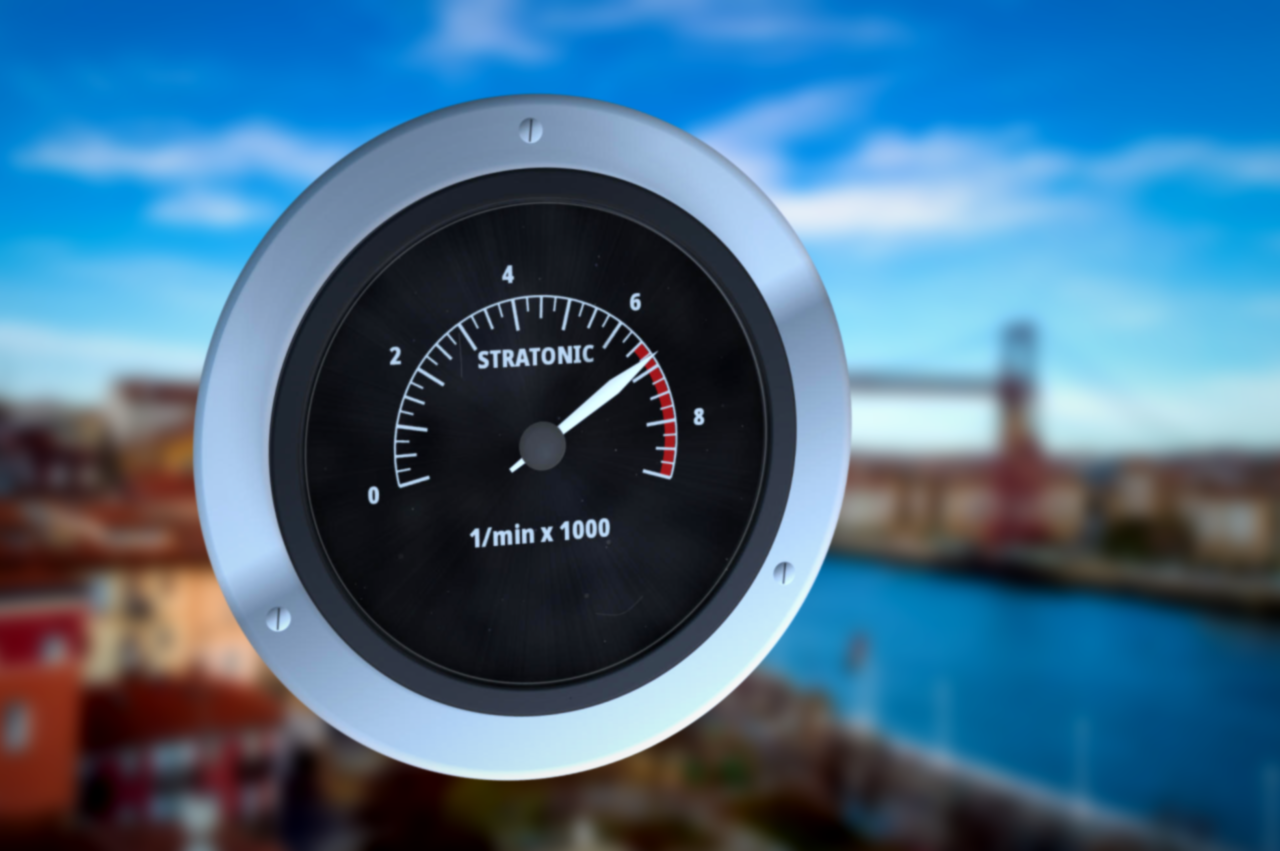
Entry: 6750 rpm
